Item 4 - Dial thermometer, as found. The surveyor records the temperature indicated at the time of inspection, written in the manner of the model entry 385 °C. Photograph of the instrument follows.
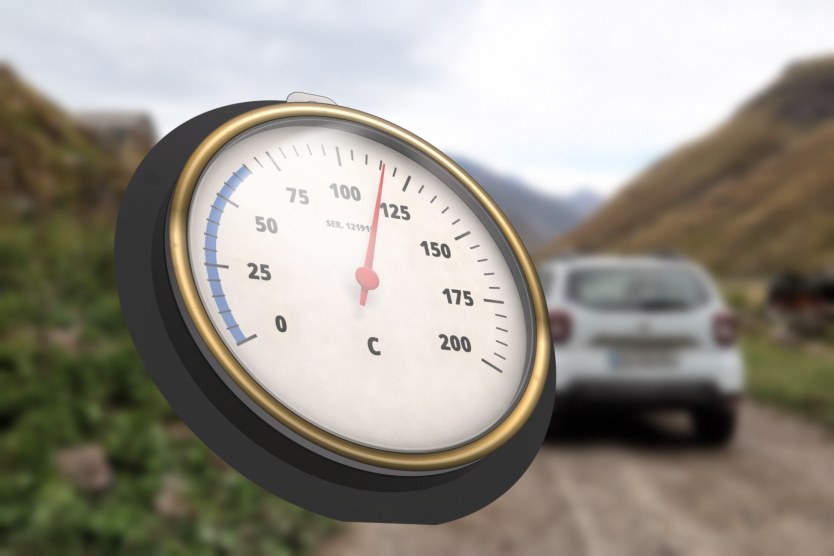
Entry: 115 °C
